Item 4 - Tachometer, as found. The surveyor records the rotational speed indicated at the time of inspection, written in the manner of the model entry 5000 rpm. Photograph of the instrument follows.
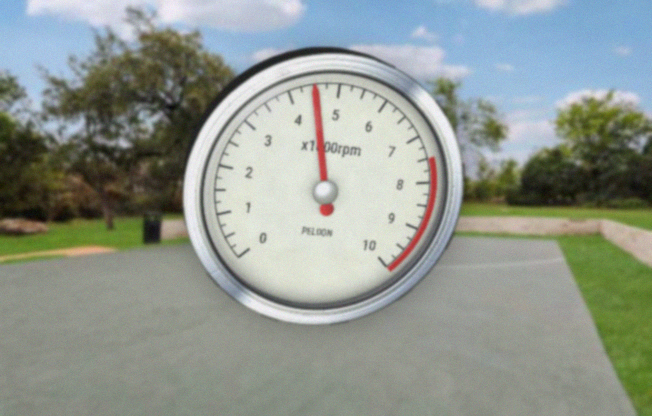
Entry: 4500 rpm
